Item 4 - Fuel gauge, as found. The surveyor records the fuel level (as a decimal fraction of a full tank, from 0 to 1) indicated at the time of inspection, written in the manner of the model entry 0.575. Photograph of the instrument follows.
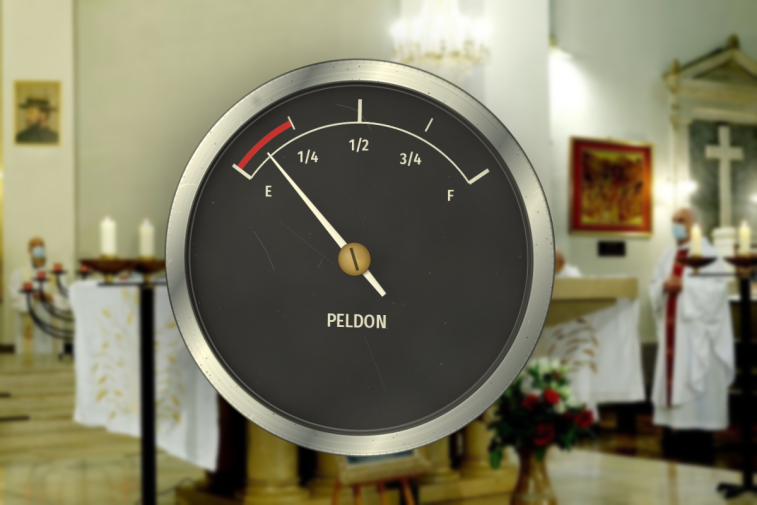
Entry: 0.125
